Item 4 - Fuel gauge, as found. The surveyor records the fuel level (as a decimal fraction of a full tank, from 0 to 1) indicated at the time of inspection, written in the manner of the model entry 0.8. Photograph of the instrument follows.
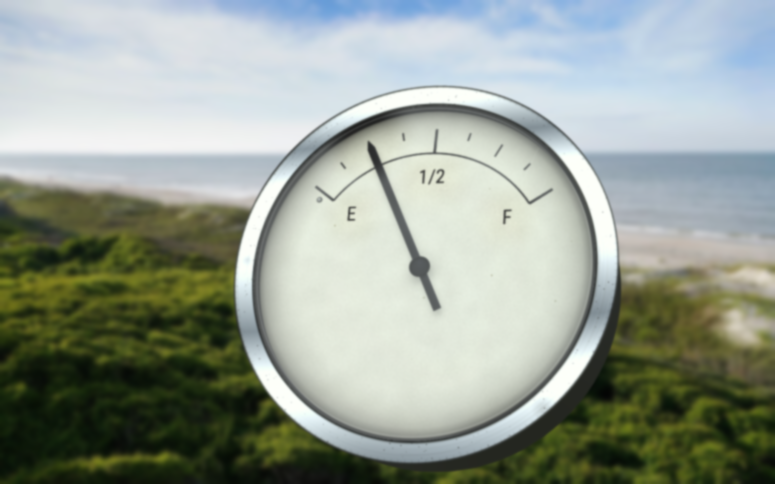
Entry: 0.25
